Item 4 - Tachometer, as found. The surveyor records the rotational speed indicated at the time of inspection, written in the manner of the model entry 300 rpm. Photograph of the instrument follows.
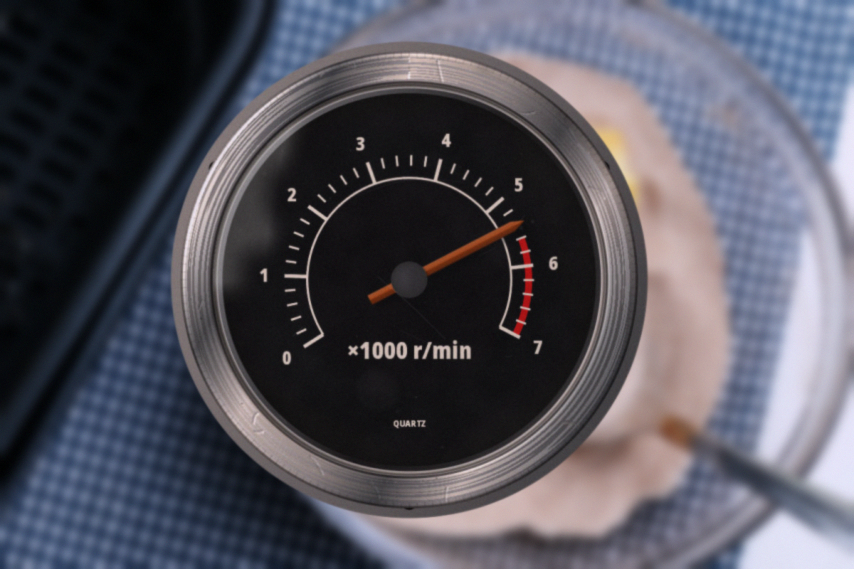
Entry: 5400 rpm
